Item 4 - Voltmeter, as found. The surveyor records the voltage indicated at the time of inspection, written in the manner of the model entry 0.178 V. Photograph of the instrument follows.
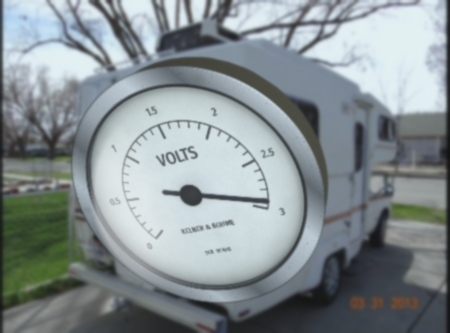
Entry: 2.9 V
